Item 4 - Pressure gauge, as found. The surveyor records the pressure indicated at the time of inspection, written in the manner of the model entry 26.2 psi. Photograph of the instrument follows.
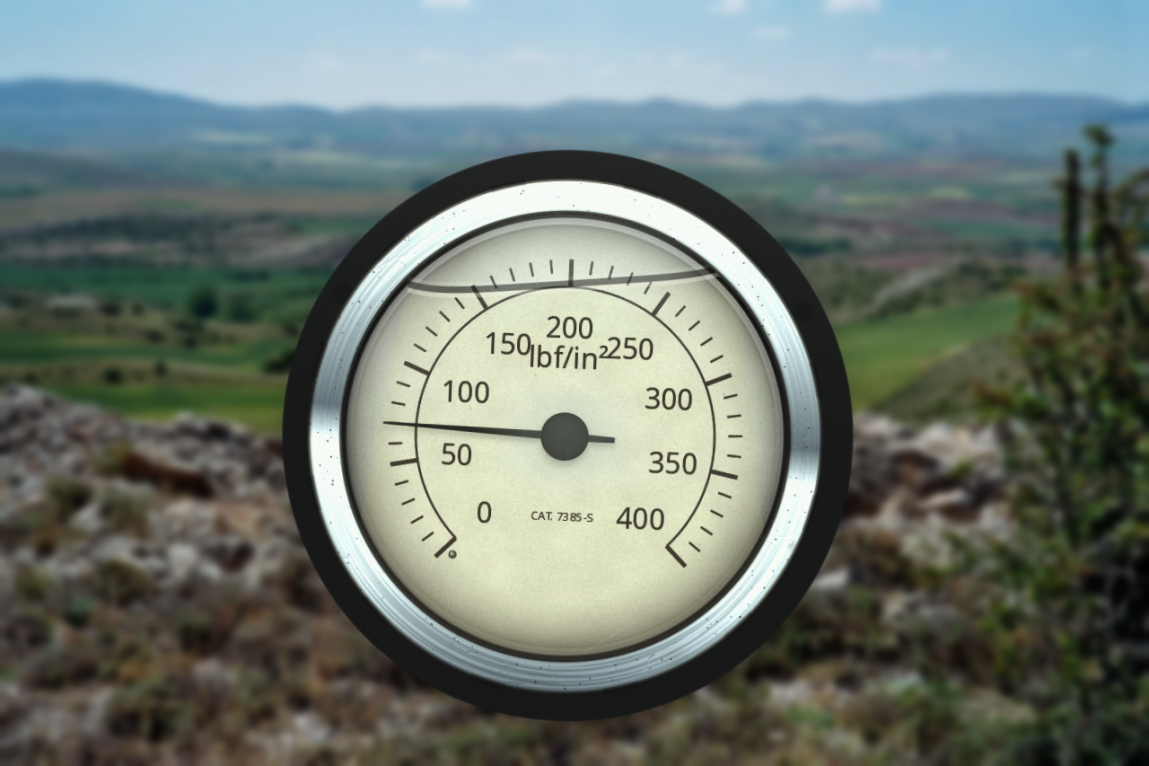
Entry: 70 psi
